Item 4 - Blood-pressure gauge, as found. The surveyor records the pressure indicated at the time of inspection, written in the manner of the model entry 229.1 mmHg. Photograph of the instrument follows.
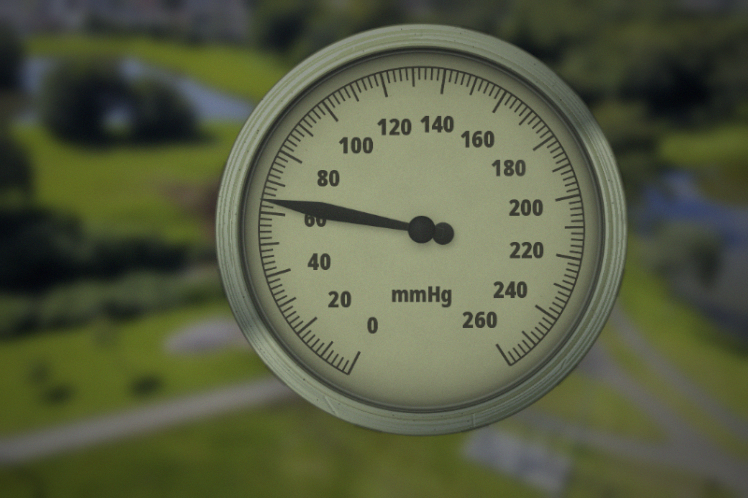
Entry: 64 mmHg
